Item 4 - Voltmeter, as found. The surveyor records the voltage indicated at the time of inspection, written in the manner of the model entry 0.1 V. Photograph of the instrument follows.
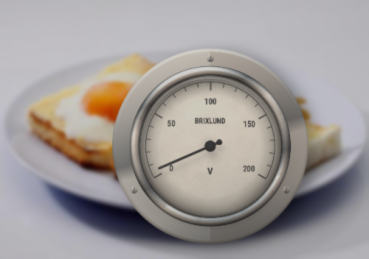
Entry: 5 V
